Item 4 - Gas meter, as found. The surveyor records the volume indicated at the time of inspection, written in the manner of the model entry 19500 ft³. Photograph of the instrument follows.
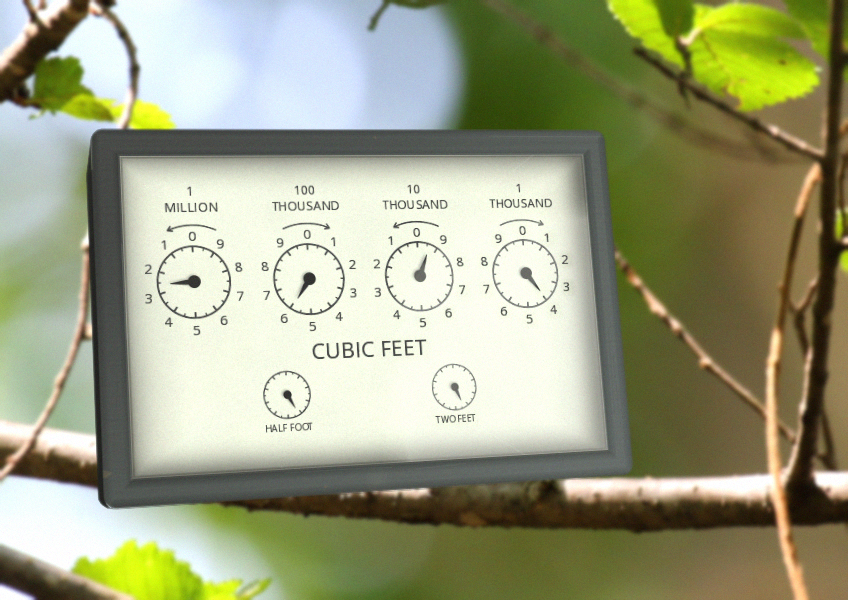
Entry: 259400 ft³
